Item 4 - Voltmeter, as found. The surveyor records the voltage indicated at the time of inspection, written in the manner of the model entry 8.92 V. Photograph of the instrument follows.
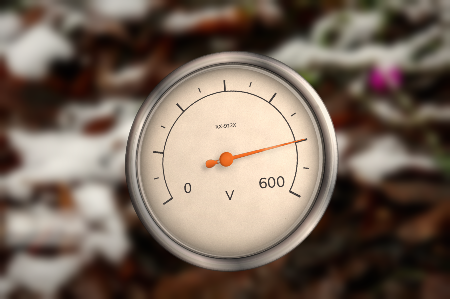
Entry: 500 V
